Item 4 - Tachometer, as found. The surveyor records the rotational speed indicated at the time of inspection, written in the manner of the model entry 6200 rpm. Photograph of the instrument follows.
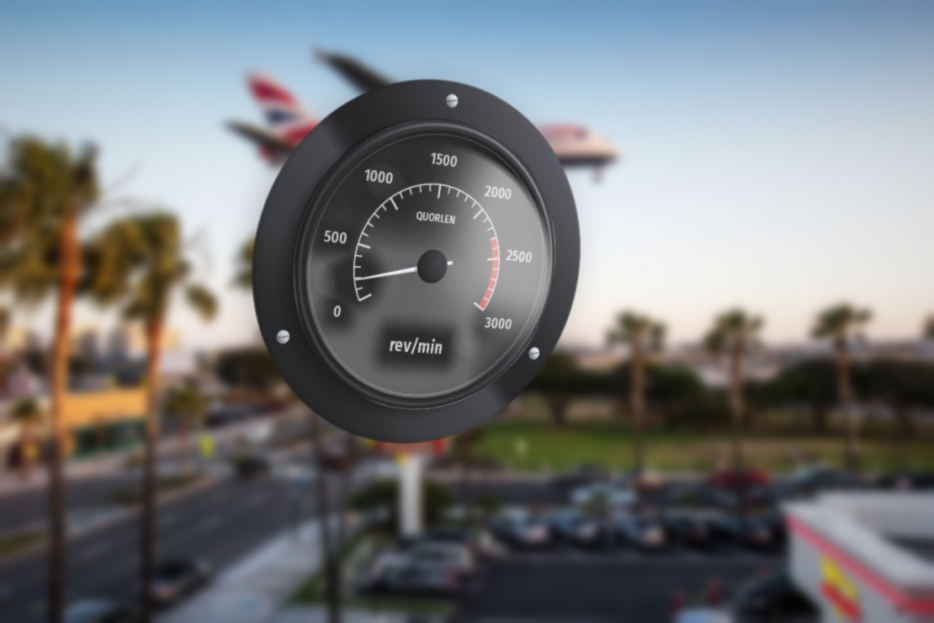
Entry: 200 rpm
